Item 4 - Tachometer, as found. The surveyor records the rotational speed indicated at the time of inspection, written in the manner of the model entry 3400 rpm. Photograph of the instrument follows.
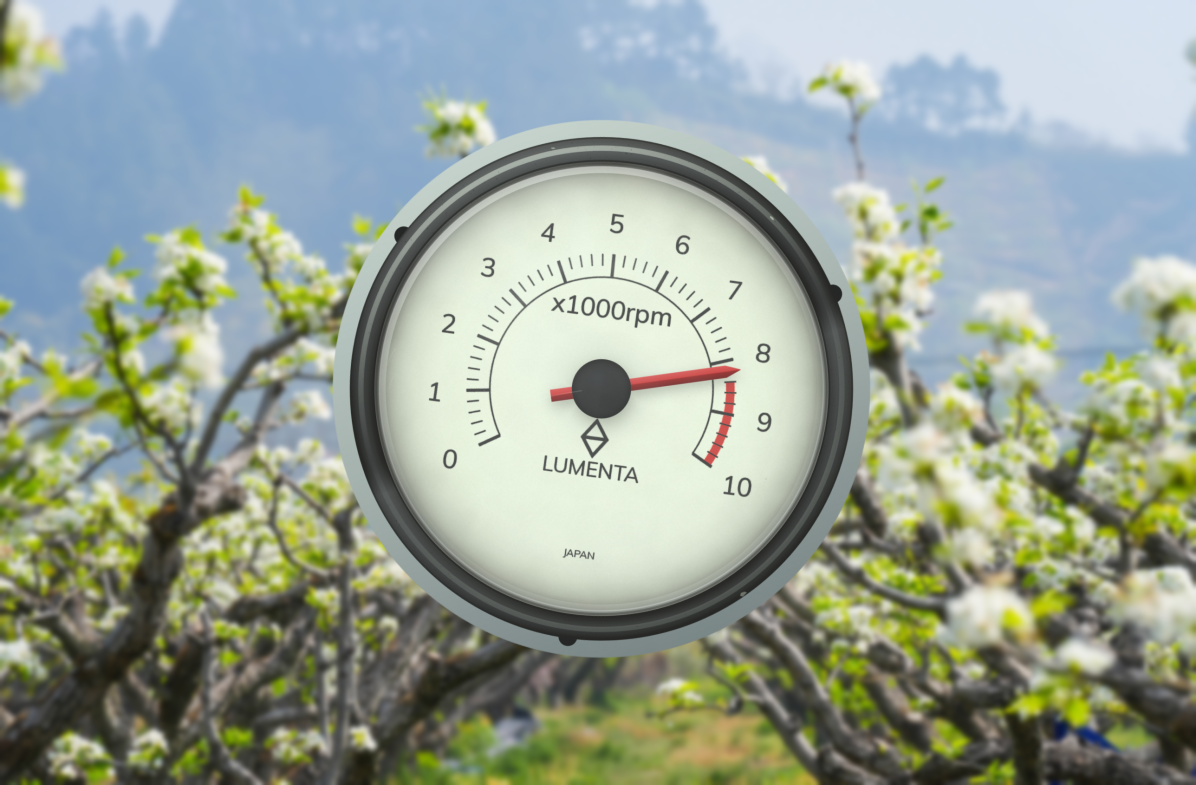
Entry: 8200 rpm
